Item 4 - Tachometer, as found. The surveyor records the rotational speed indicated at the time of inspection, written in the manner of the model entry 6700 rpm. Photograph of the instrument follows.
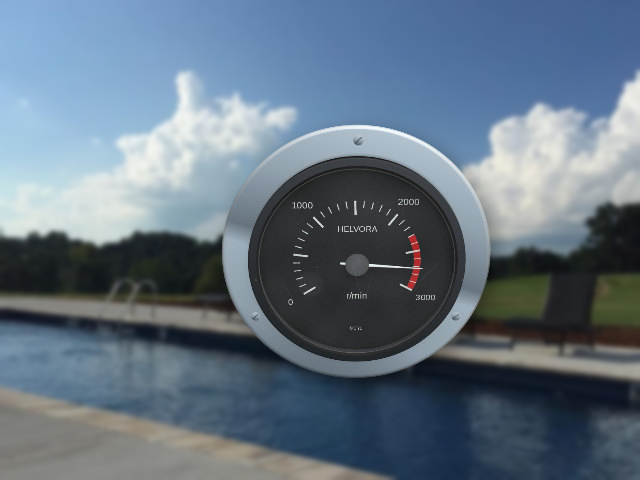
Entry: 2700 rpm
